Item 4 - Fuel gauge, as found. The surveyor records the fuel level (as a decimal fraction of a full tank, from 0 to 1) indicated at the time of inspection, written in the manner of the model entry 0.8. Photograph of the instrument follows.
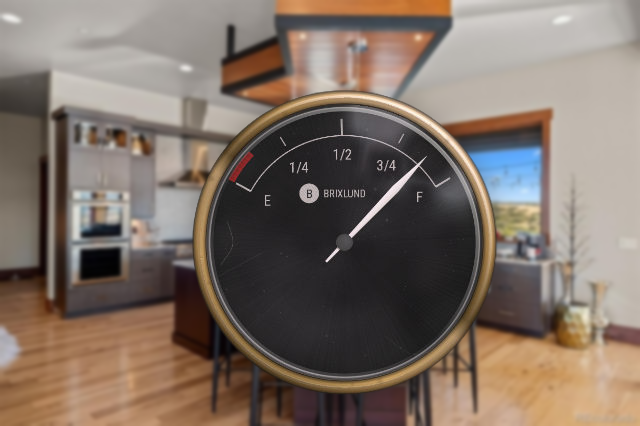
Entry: 0.875
